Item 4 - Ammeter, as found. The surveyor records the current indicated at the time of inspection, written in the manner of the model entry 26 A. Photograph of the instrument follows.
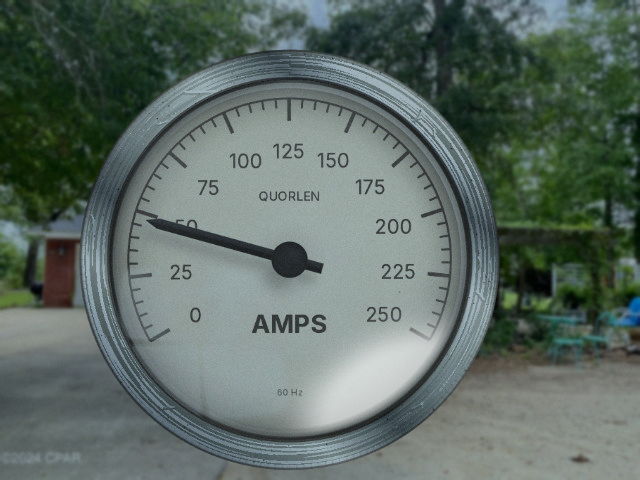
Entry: 47.5 A
